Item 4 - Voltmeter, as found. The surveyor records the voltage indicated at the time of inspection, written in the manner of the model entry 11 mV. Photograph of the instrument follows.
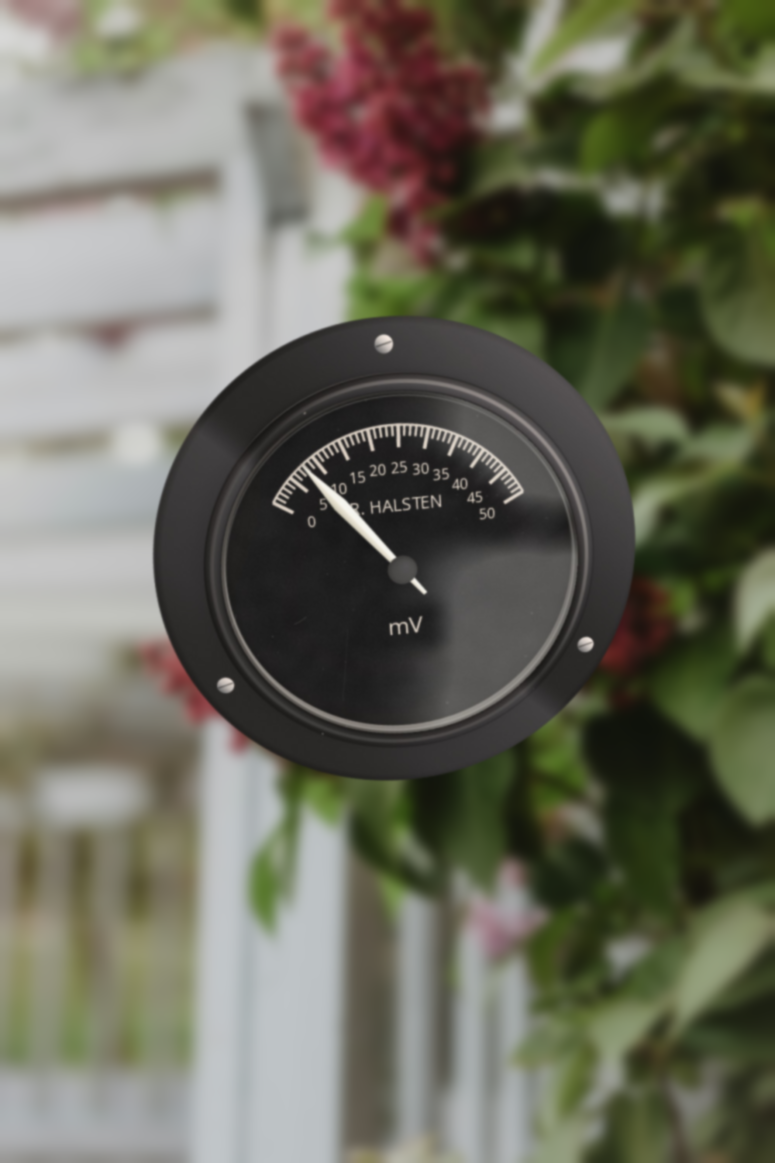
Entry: 8 mV
